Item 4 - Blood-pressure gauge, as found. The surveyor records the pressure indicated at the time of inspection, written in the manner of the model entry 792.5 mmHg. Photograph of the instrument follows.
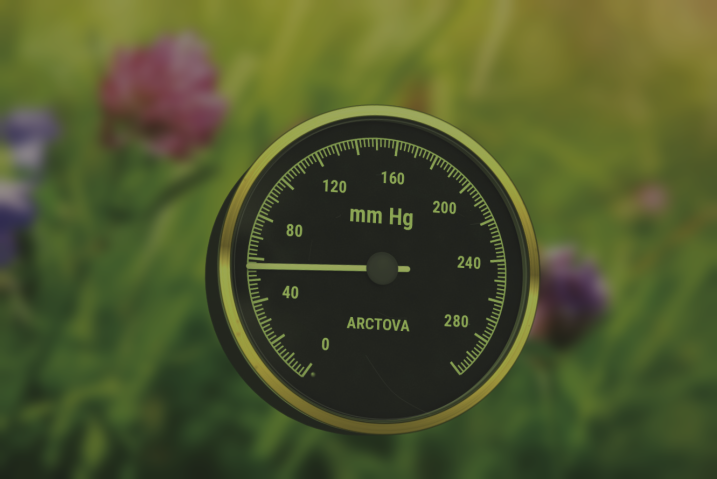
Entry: 56 mmHg
